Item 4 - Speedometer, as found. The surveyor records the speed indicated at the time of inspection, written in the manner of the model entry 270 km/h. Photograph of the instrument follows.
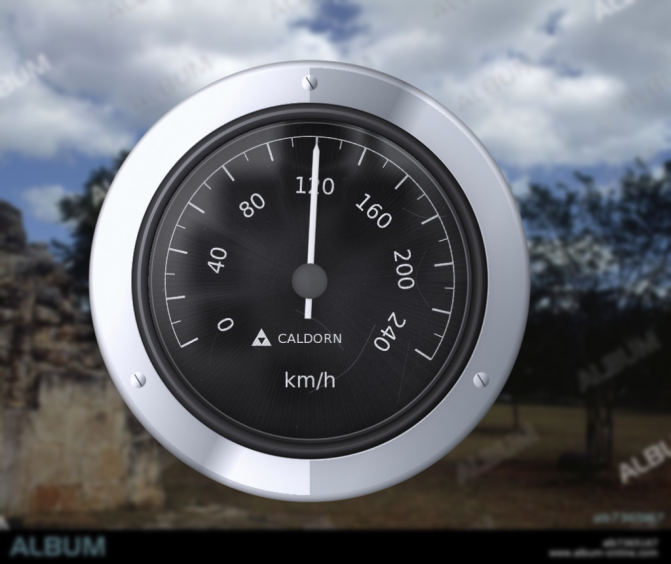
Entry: 120 km/h
